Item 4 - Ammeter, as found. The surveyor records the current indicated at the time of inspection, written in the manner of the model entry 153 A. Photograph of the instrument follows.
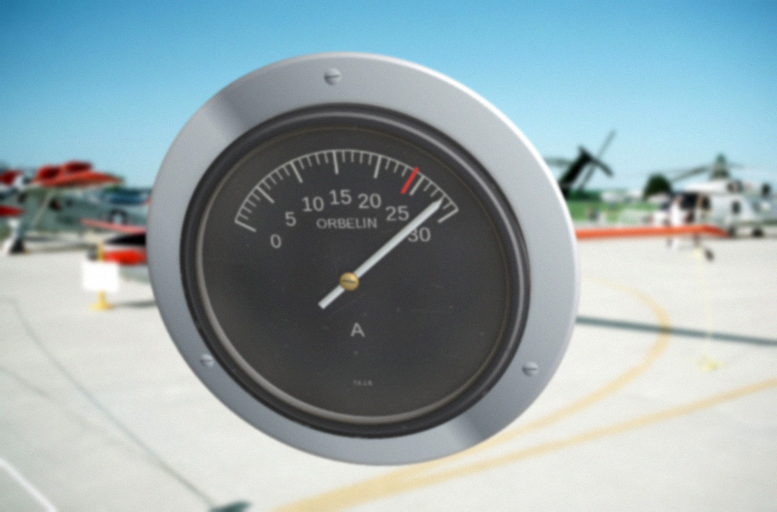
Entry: 28 A
